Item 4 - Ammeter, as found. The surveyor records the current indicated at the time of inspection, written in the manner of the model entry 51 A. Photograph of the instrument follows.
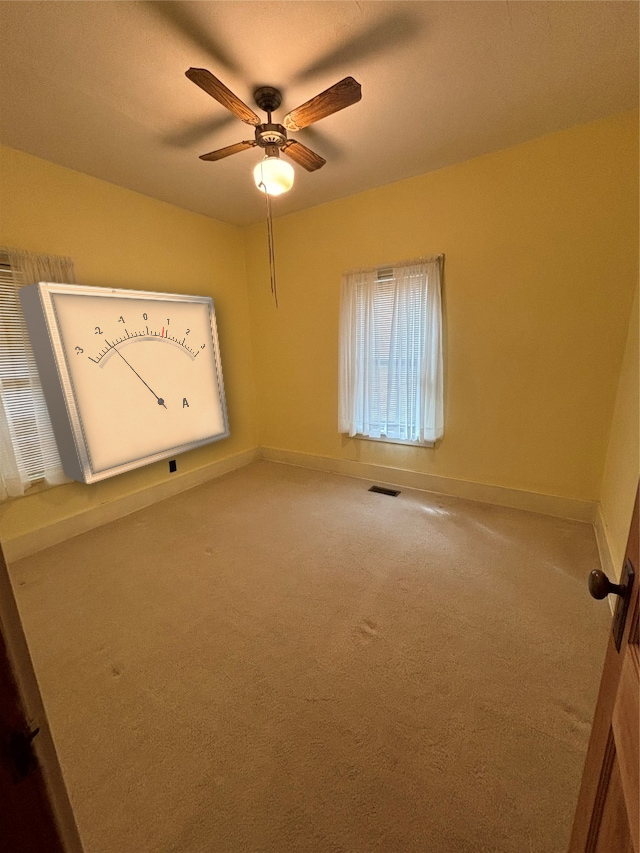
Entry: -2 A
